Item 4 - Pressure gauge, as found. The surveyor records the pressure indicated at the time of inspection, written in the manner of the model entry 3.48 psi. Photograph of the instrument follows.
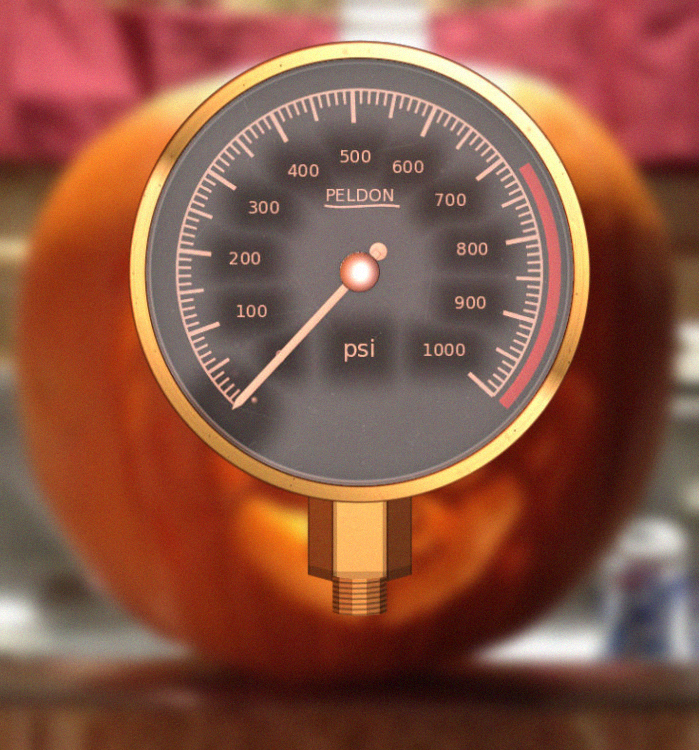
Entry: 0 psi
